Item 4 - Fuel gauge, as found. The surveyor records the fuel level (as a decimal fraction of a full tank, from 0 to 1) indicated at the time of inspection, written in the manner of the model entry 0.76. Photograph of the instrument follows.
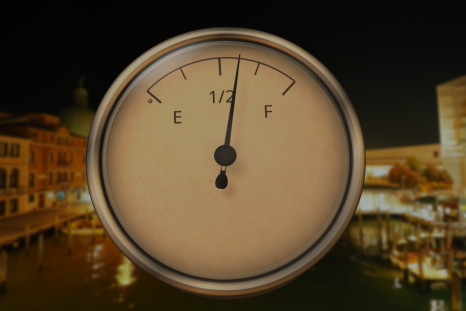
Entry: 0.625
